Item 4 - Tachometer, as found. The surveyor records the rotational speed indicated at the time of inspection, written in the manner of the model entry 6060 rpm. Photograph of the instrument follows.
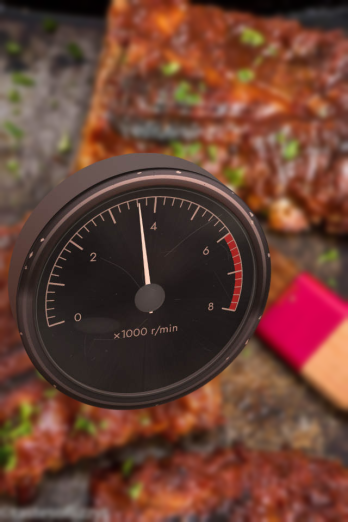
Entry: 3600 rpm
